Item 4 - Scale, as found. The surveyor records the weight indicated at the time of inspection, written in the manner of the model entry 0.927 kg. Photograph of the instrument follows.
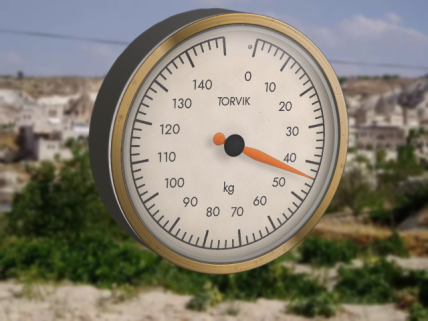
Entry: 44 kg
